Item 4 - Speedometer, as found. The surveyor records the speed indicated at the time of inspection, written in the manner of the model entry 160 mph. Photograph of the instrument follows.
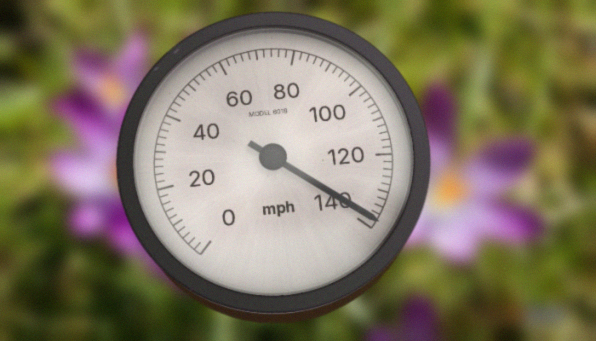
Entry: 138 mph
